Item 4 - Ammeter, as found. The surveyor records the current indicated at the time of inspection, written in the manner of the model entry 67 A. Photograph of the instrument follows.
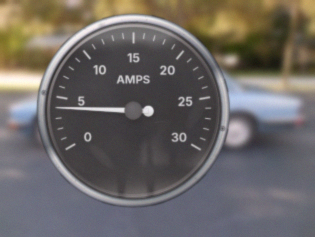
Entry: 4 A
